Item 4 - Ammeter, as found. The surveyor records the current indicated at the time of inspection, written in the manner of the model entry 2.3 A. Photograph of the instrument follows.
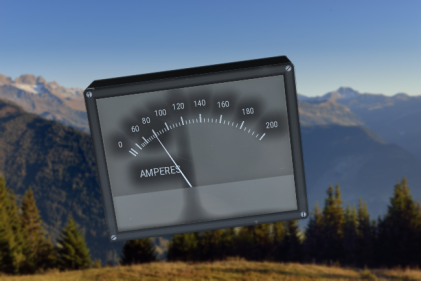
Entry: 80 A
